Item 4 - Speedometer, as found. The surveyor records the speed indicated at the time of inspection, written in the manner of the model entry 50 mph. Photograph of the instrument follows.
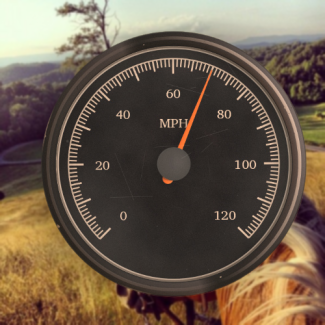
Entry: 70 mph
